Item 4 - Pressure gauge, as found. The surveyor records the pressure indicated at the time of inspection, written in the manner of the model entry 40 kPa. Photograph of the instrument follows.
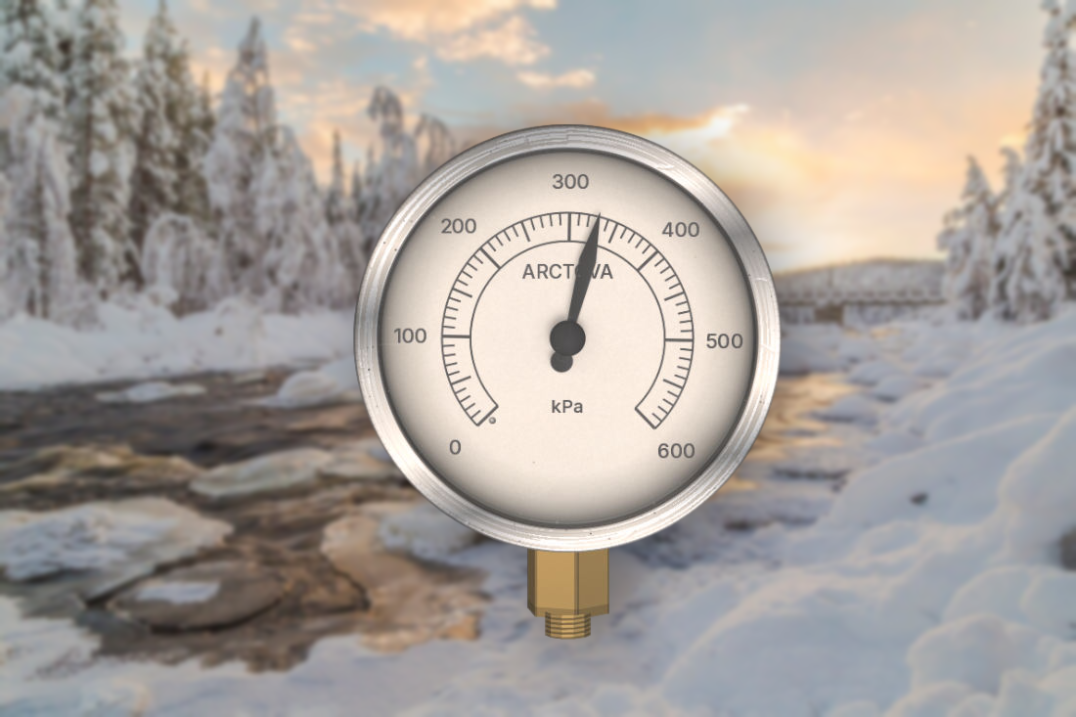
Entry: 330 kPa
